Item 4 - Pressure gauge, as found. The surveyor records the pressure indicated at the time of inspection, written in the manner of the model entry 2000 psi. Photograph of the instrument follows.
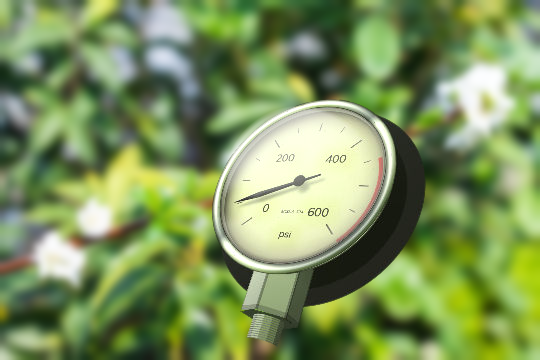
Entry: 50 psi
